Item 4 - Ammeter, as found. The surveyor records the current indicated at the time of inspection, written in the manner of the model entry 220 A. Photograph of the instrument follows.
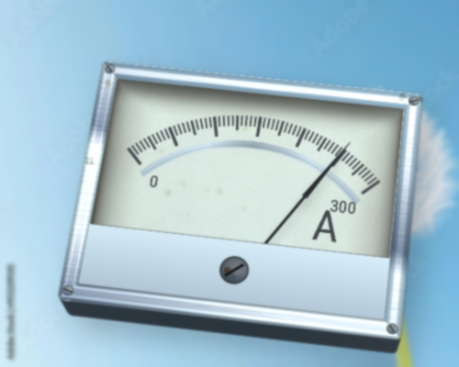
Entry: 250 A
